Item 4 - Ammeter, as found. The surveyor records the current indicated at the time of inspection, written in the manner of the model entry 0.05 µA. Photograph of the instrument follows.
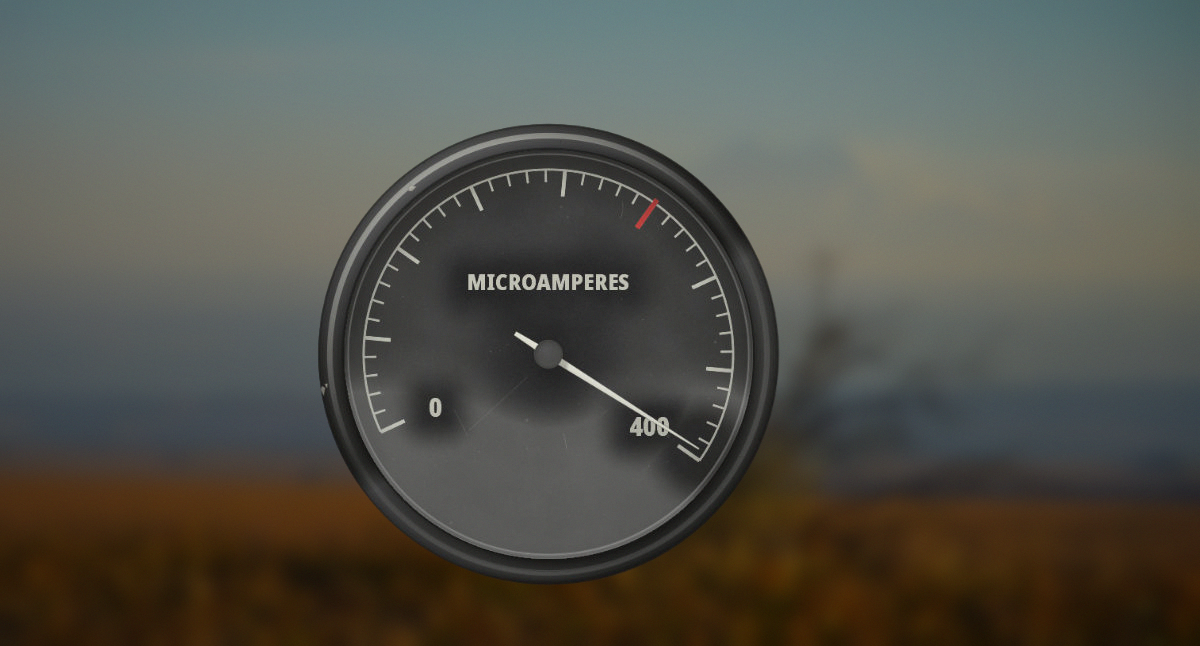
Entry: 395 µA
